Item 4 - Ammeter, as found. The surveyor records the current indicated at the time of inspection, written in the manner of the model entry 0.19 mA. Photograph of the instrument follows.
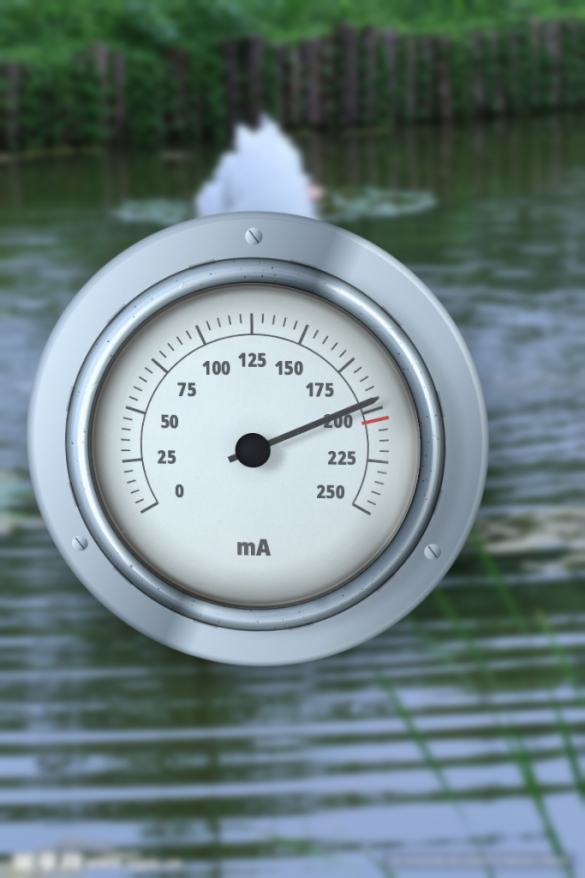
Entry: 195 mA
